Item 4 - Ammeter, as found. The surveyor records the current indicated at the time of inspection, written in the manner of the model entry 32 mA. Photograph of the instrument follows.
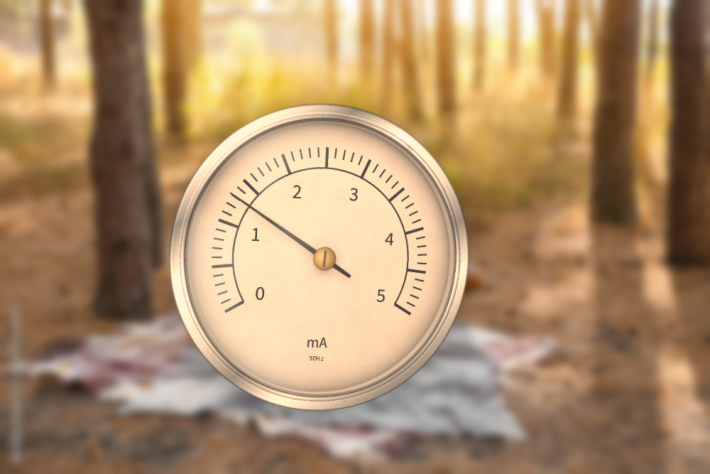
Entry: 1.3 mA
